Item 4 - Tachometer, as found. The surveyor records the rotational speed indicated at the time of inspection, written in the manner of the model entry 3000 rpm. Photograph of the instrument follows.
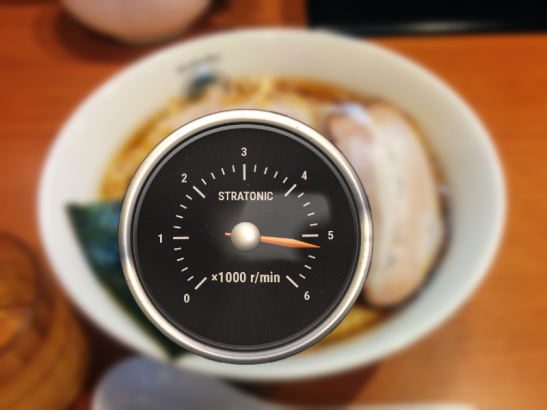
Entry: 5200 rpm
